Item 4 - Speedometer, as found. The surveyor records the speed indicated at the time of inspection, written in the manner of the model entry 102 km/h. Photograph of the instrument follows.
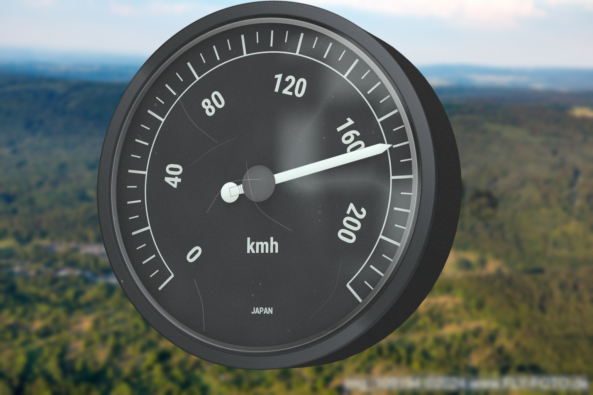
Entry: 170 km/h
